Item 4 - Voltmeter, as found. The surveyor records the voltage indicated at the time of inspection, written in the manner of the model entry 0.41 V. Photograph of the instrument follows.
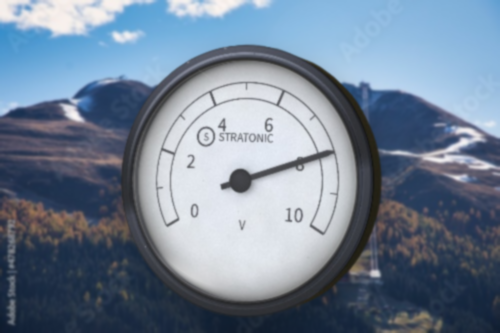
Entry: 8 V
